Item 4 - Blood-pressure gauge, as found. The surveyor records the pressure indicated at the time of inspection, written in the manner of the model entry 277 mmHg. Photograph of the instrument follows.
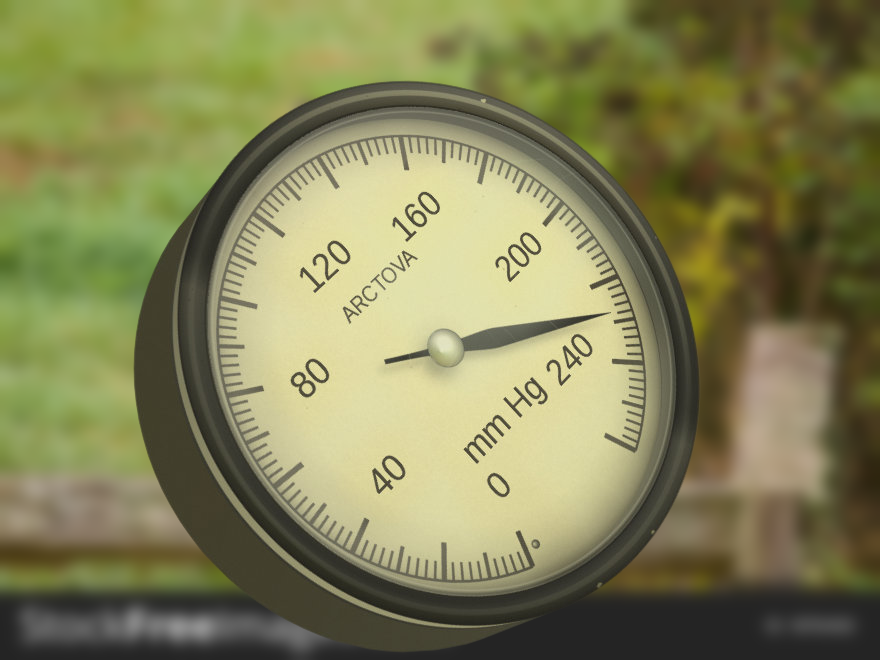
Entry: 228 mmHg
